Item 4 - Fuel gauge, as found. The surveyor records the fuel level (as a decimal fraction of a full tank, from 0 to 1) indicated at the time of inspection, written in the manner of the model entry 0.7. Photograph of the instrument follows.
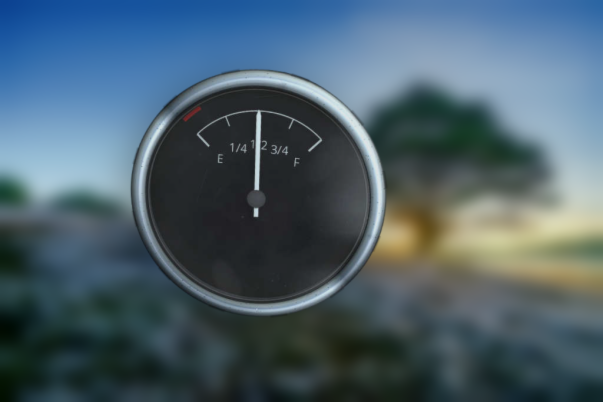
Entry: 0.5
